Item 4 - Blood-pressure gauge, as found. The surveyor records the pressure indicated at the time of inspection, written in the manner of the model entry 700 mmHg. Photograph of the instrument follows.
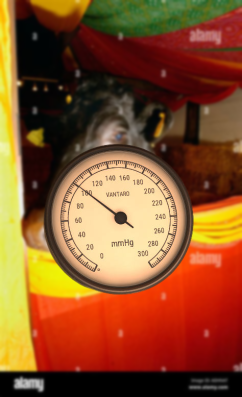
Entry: 100 mmHg
